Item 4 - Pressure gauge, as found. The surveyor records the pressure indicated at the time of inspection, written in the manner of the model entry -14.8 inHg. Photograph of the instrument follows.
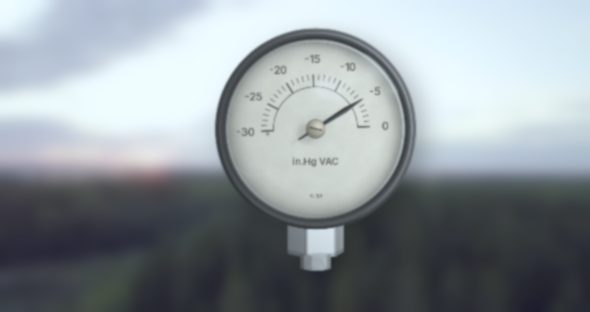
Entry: -5 inHg
